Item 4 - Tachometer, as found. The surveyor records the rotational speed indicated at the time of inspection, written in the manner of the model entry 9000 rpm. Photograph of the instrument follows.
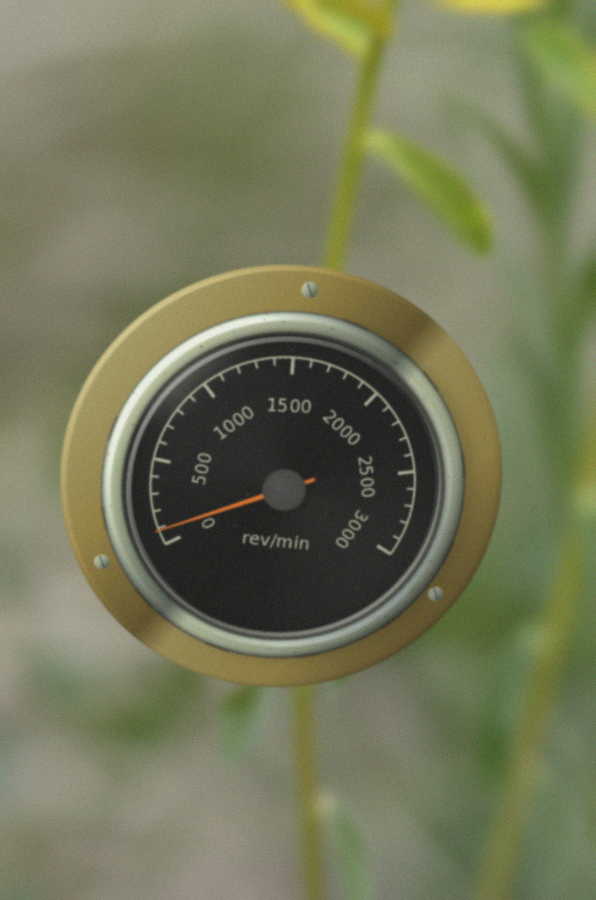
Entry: 100 rpm
